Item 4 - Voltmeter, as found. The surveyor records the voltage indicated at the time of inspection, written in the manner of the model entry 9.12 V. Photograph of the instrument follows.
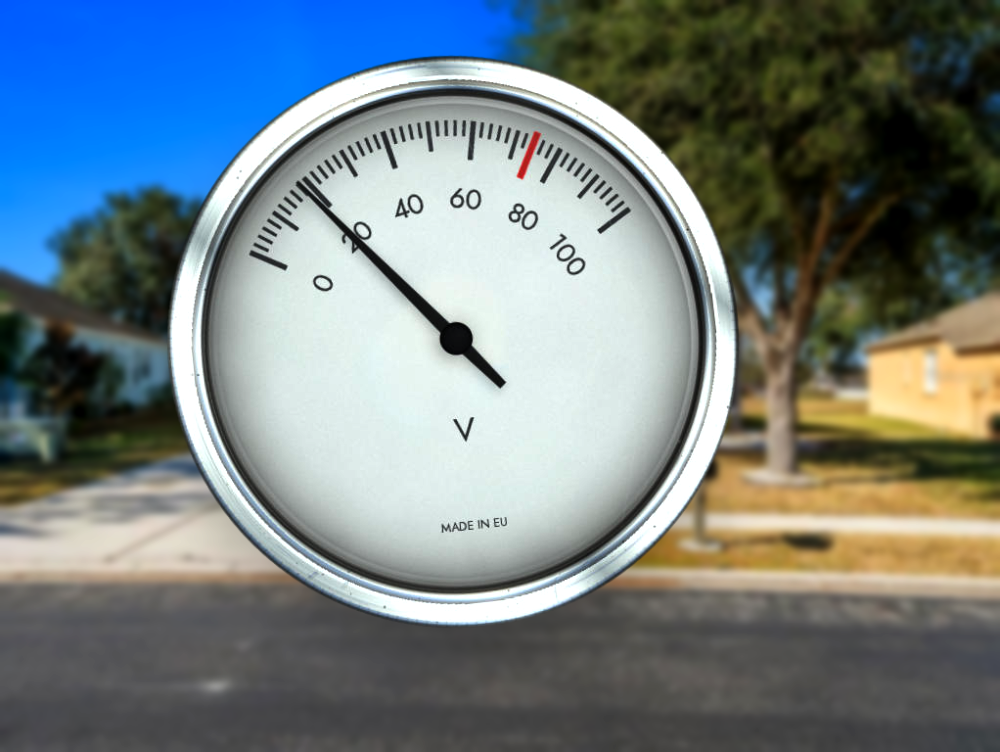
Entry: 18 V
